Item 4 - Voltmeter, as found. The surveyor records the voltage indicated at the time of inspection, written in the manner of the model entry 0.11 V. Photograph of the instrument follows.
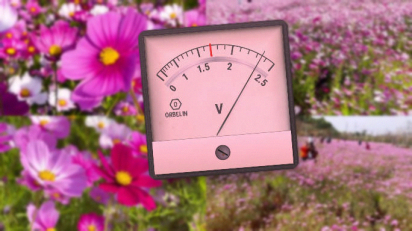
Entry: 2.35 V
